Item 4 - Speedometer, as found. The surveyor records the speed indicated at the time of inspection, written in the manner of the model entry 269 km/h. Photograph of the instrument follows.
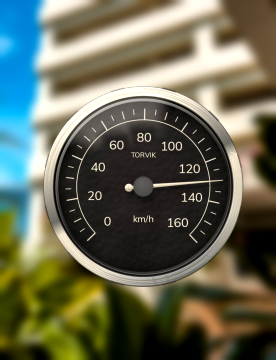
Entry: 130 km/h
